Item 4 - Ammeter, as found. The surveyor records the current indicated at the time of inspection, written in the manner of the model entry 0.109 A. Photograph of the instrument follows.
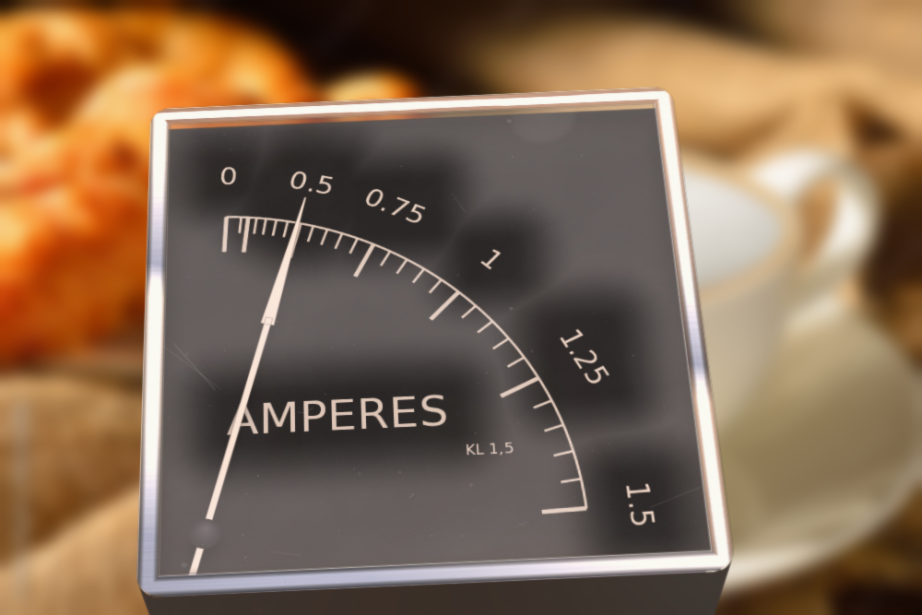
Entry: 0.5 A
